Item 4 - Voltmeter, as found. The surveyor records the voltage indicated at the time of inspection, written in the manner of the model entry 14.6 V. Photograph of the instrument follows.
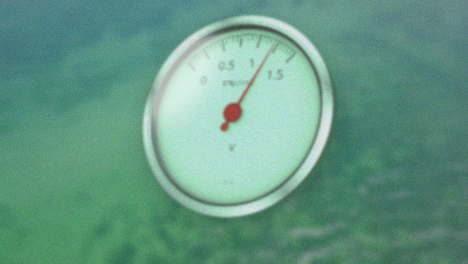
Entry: 1.25 V
